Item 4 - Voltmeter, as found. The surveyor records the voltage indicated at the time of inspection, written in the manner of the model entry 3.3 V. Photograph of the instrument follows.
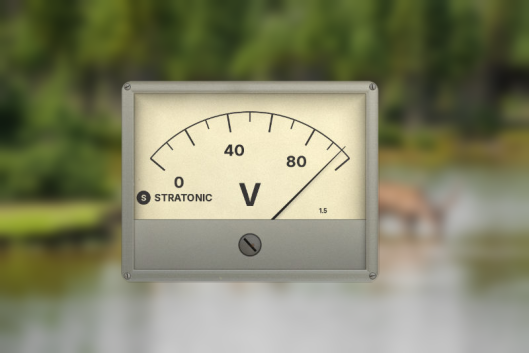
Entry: 95 V
